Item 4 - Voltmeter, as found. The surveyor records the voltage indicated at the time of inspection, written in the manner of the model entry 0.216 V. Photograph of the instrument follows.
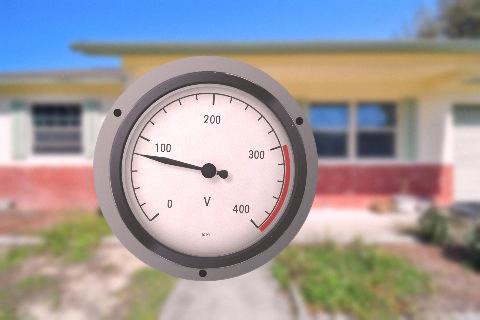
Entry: 80 V
